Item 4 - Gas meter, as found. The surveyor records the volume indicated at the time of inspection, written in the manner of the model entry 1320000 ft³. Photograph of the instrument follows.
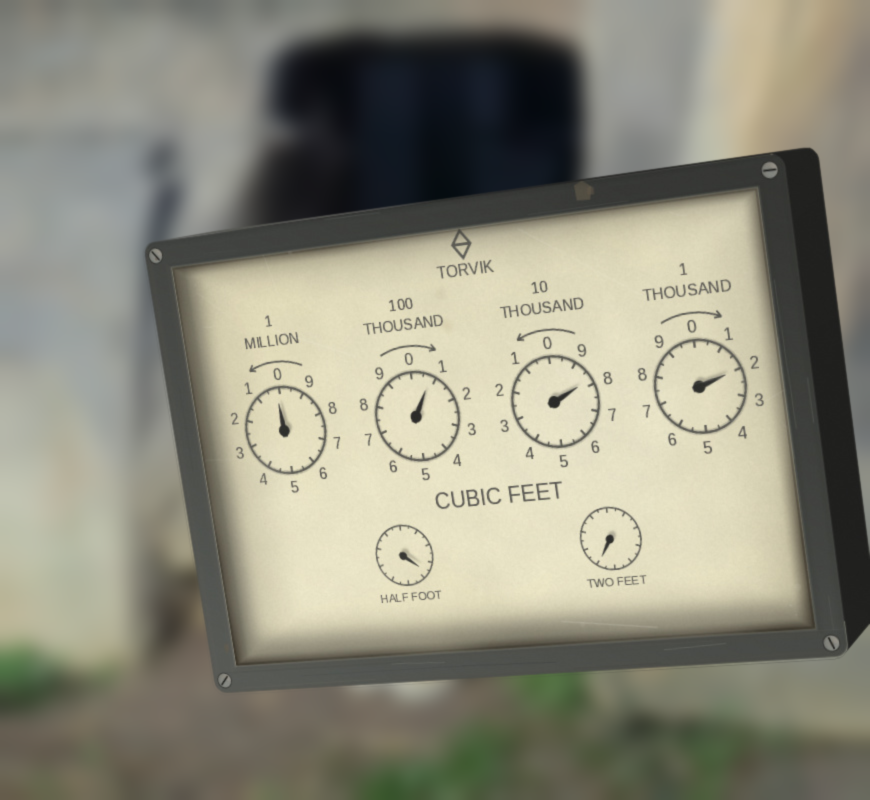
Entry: 8200 ft³
